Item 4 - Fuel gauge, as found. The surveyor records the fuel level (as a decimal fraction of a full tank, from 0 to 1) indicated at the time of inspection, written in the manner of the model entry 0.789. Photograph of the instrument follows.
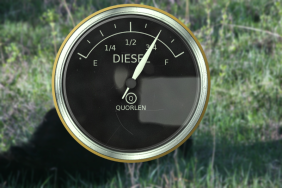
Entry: 0.75
